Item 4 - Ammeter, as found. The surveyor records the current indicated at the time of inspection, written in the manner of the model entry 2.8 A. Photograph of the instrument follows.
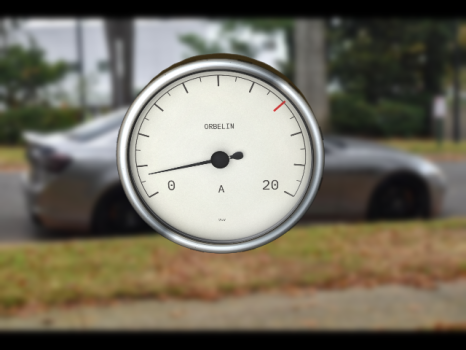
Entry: 1.5 A
